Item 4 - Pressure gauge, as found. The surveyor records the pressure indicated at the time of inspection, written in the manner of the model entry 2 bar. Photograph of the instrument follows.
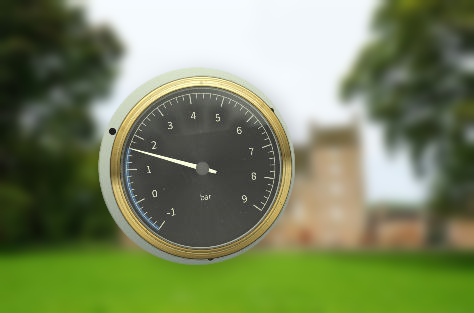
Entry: 1.6 bar
